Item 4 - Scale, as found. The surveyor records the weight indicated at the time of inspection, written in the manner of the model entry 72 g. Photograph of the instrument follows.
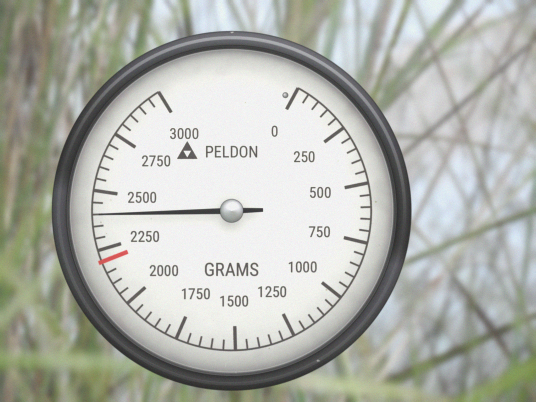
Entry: 2400 g
